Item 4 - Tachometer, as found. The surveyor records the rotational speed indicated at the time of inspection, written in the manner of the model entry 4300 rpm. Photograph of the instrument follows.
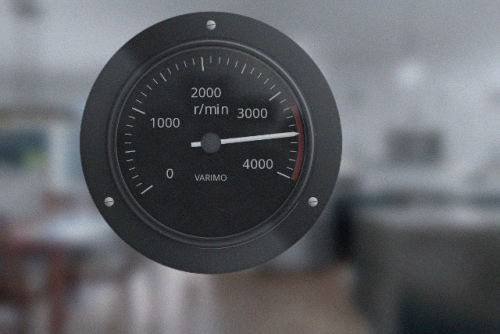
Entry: 3500 rpm
